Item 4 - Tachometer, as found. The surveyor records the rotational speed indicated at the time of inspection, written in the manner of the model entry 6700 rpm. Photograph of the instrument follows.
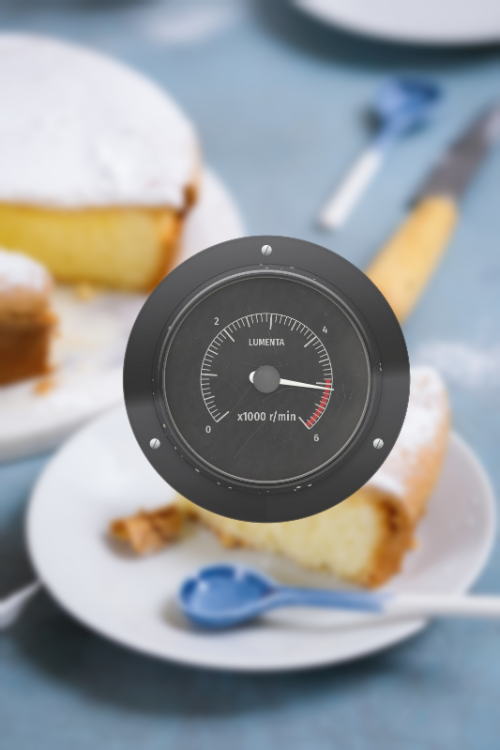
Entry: 5100 rpm
